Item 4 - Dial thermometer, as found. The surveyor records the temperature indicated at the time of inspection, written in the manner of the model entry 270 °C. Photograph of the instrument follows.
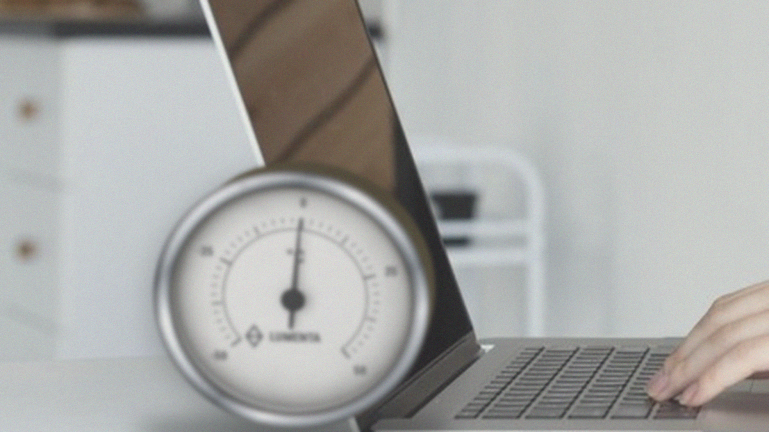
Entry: 0 °C
